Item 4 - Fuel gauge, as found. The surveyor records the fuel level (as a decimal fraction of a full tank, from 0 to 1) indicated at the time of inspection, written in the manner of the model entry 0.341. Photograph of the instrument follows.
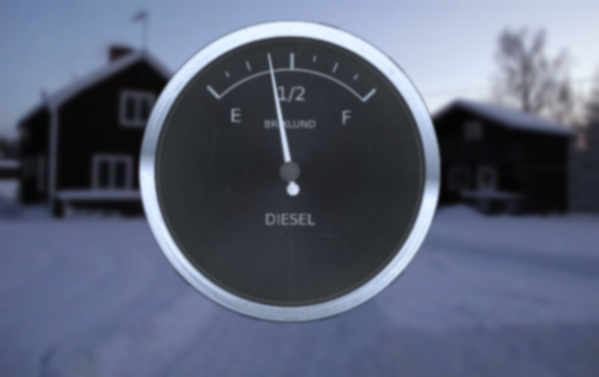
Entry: 0.375
